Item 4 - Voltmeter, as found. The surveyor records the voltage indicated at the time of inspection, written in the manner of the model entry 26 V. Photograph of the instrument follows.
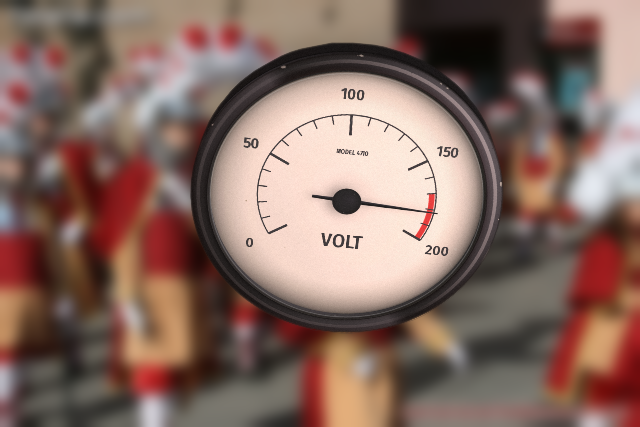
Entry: 180 V
